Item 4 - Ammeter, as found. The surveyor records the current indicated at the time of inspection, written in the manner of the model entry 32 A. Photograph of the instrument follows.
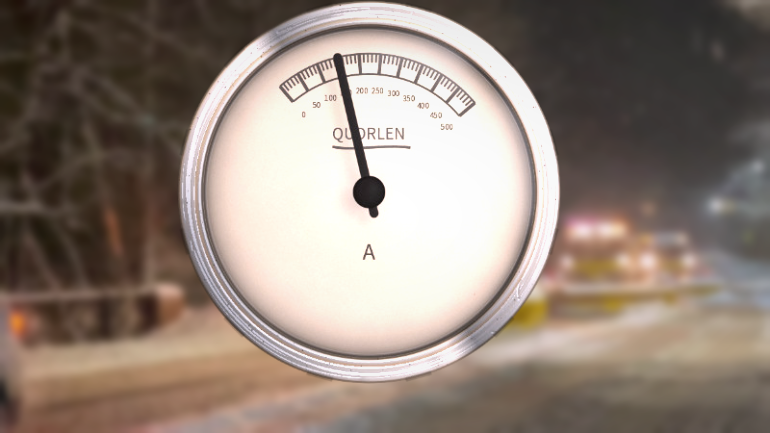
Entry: 150 A
